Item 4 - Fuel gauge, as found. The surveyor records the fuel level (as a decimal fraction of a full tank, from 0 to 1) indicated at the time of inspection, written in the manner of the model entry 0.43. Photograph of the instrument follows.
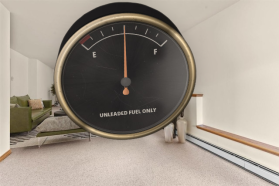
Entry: 0.5
